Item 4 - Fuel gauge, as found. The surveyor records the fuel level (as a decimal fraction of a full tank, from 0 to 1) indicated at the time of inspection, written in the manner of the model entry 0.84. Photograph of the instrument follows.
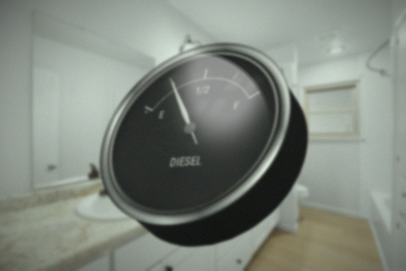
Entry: 0.25
